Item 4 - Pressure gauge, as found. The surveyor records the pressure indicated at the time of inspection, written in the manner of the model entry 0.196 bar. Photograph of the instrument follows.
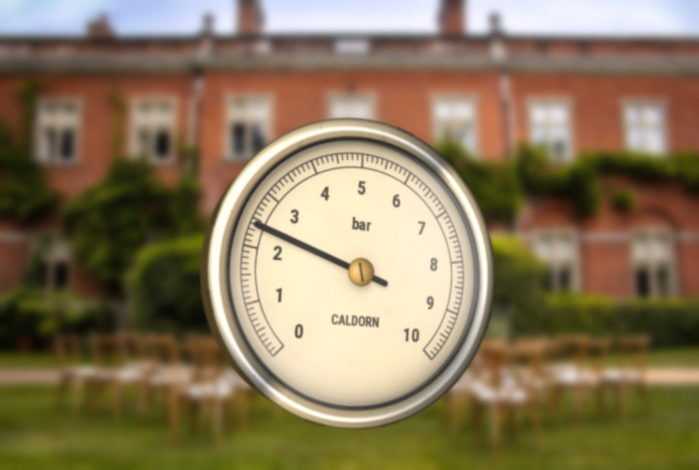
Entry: 2.4 bar
